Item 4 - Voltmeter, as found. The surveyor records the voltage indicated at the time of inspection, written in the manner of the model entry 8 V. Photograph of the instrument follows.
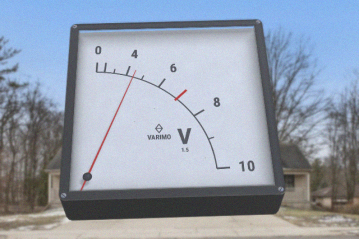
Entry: 4.5 V
